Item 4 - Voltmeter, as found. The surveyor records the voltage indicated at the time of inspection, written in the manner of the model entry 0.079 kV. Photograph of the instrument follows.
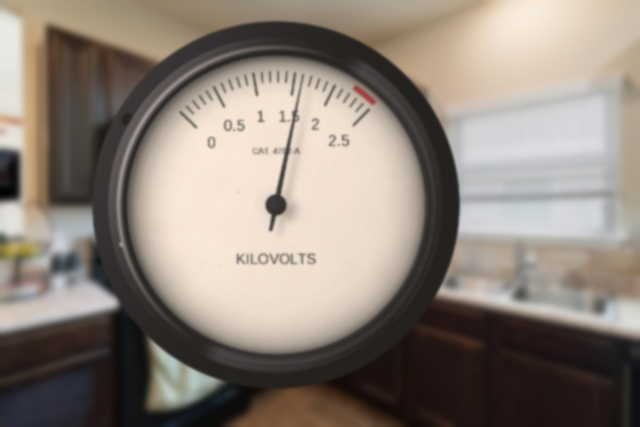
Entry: 1.6 kV
